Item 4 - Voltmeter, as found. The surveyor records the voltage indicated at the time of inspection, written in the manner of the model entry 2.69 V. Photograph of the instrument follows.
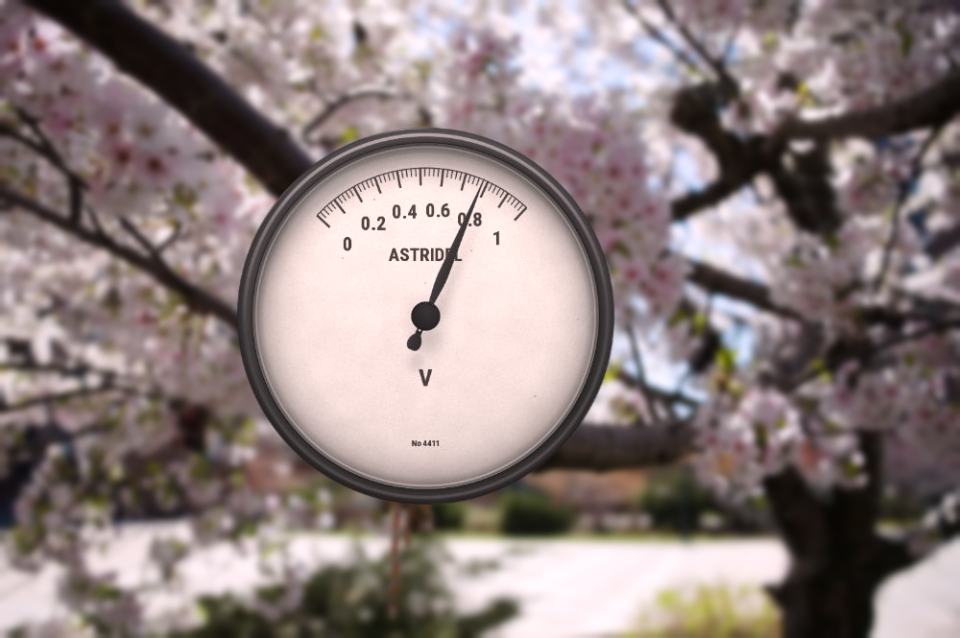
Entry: 0.78 V
